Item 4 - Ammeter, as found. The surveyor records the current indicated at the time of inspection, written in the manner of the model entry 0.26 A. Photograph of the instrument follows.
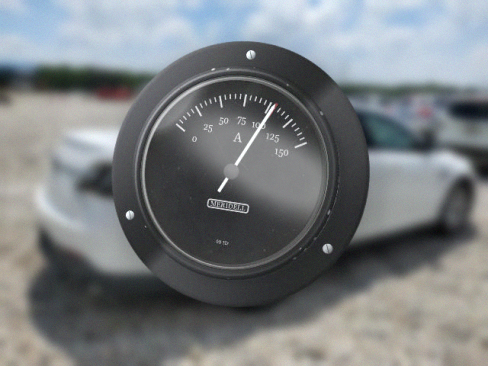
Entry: 105 A
